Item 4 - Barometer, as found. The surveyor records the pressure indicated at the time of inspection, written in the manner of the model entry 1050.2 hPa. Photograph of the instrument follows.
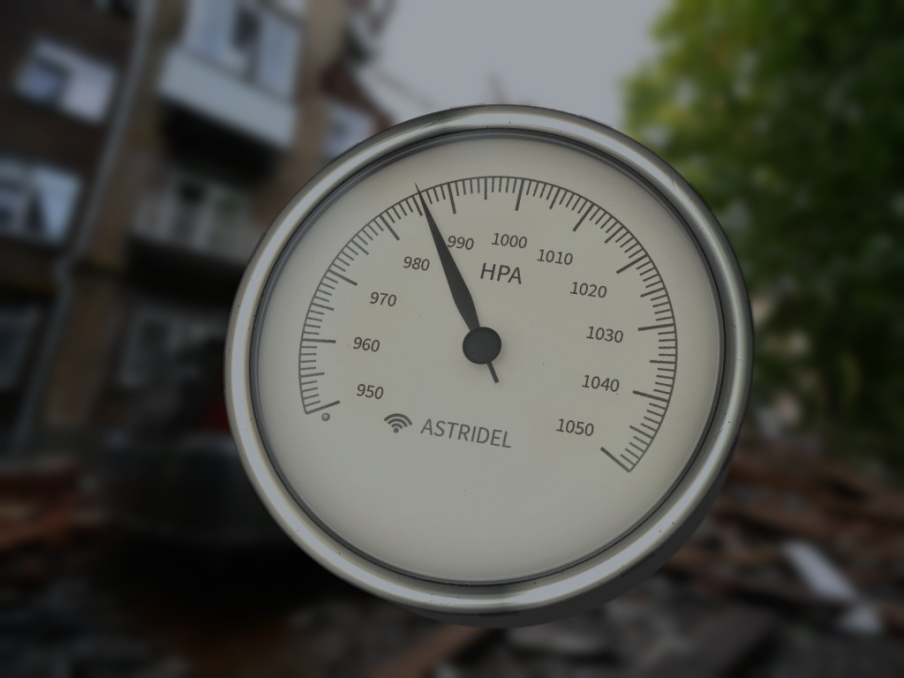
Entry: 986 hPa
